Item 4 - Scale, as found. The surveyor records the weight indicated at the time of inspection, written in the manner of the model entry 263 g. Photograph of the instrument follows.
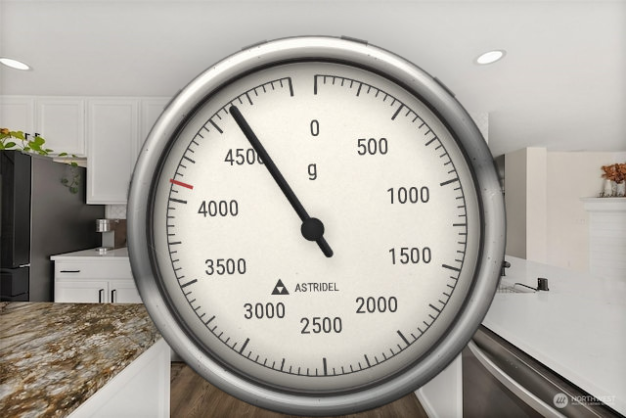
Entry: 4650 g
